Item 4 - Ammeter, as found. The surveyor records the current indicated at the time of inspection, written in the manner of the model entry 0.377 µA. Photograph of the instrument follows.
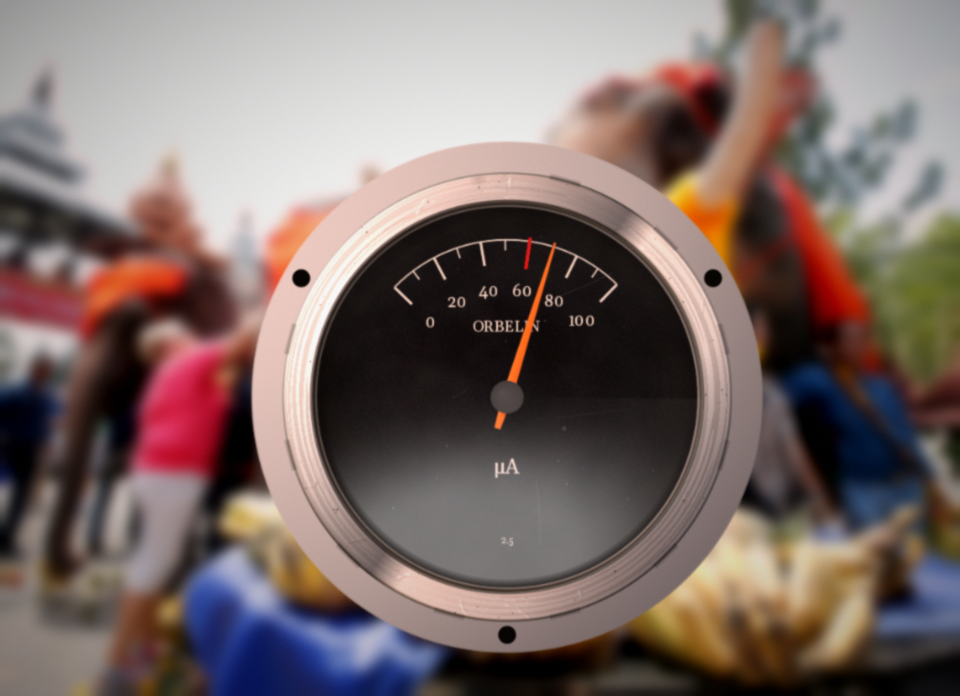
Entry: 70 µA
